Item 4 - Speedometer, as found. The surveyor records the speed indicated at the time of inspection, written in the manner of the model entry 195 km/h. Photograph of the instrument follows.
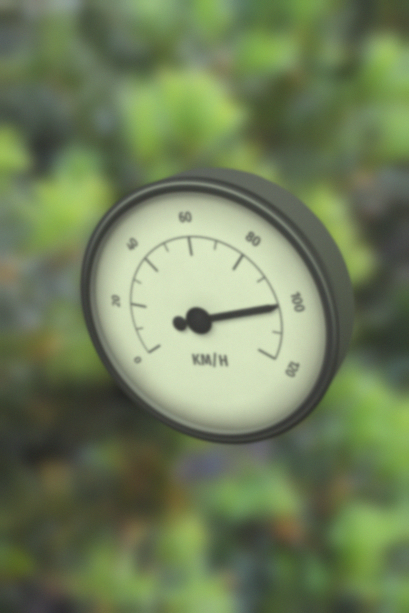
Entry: 100 km/h
